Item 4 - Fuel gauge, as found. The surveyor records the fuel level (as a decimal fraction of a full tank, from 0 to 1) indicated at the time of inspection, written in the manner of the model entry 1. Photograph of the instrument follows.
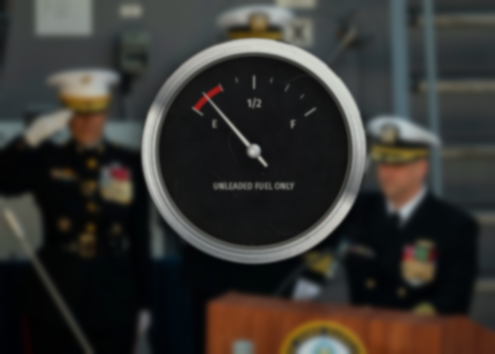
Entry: 0.125
